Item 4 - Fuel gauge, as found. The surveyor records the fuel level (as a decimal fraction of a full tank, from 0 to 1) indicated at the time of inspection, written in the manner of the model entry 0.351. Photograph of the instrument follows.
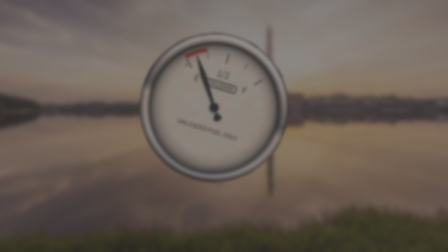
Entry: 0.125
